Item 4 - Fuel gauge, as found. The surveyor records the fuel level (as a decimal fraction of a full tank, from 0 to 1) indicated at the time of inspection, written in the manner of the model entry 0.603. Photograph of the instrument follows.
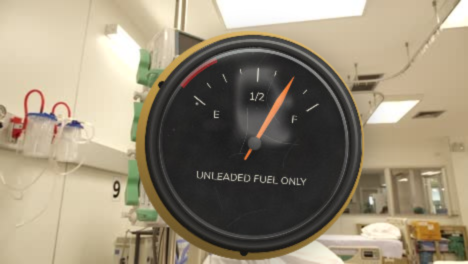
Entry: 0.75
